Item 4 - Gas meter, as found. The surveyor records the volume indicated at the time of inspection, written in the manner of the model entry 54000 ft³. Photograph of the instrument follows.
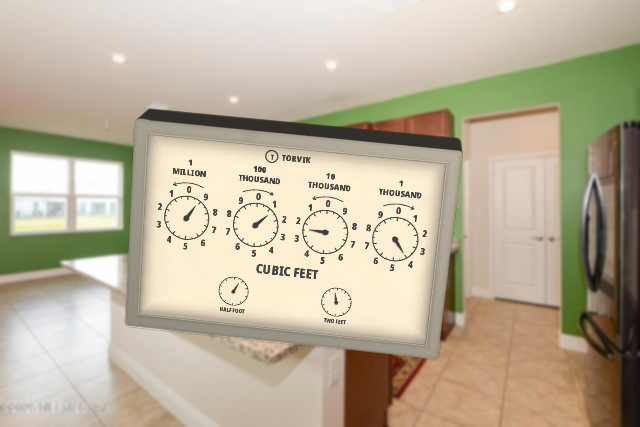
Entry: 912400 ft³
